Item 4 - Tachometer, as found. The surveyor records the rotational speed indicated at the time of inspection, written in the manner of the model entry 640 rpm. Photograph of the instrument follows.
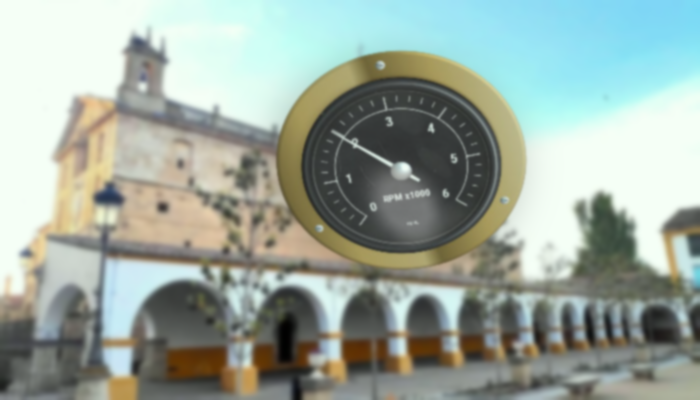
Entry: 2000 rpm
